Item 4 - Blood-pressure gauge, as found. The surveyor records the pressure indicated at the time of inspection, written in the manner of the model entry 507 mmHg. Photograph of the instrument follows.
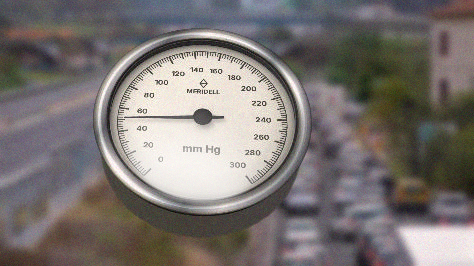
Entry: 50 mmHg
